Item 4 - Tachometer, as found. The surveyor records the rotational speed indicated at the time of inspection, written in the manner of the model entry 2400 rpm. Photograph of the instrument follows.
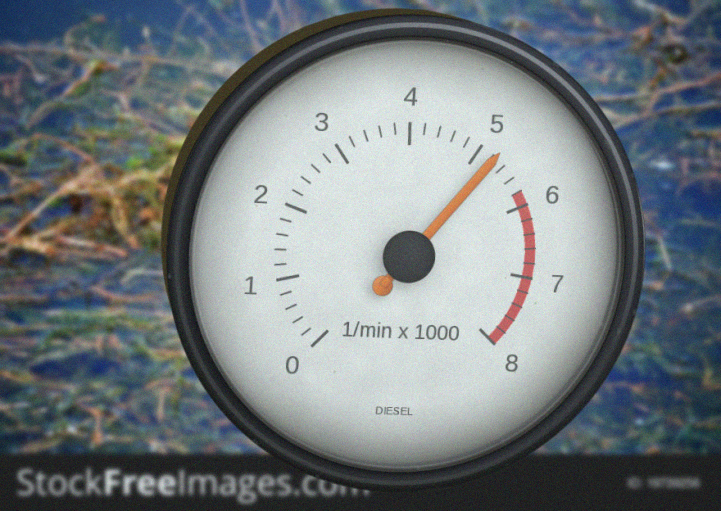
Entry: 5200 rpm
